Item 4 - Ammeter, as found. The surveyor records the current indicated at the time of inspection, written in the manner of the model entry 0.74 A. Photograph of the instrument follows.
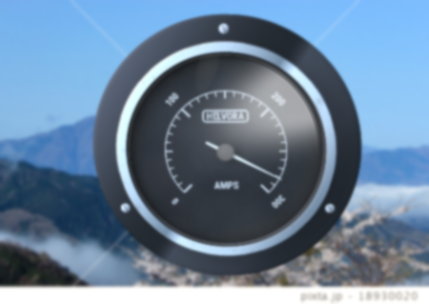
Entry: 280 A
